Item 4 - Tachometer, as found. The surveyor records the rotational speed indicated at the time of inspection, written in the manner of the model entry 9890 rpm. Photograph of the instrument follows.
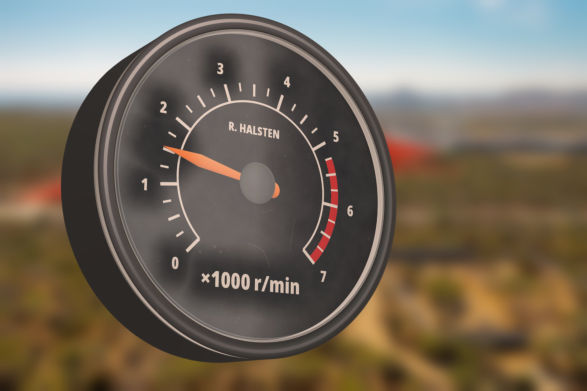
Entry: 1500 rpm
